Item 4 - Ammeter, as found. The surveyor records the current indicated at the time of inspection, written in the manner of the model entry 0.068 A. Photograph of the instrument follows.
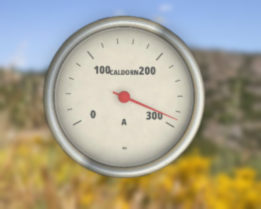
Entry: 290 A
